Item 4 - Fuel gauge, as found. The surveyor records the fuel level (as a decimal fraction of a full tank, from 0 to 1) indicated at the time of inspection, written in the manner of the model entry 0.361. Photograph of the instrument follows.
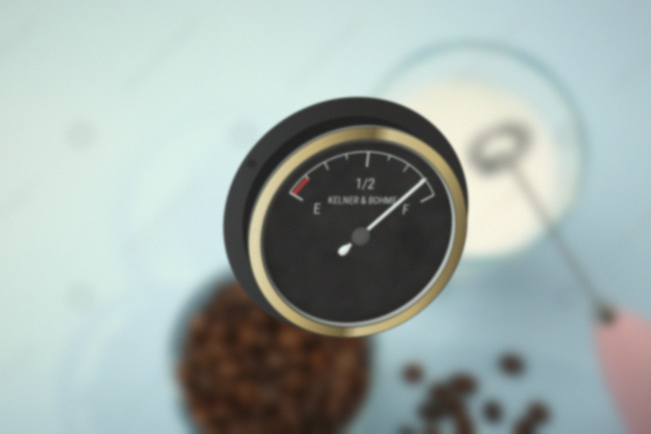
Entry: 0.875
